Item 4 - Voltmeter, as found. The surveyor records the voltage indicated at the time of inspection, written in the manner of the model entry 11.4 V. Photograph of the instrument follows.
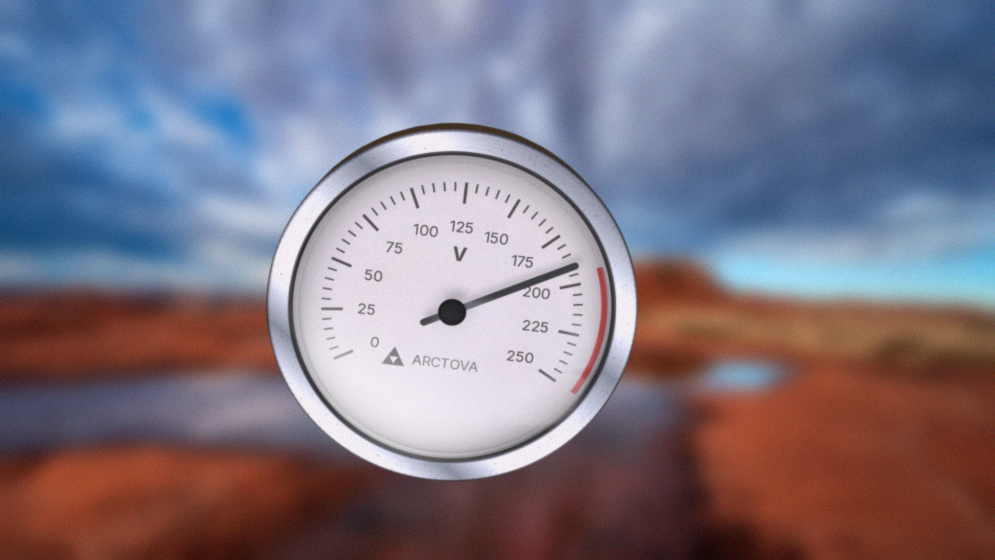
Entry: 190 V
